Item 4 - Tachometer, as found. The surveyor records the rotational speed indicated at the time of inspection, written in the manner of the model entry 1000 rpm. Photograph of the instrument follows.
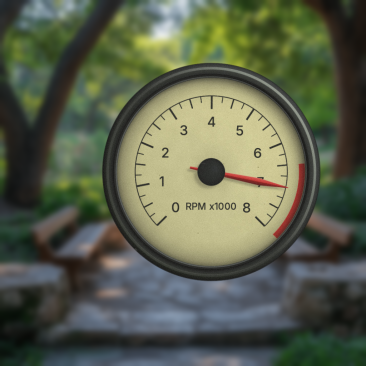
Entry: 7000 rpm
